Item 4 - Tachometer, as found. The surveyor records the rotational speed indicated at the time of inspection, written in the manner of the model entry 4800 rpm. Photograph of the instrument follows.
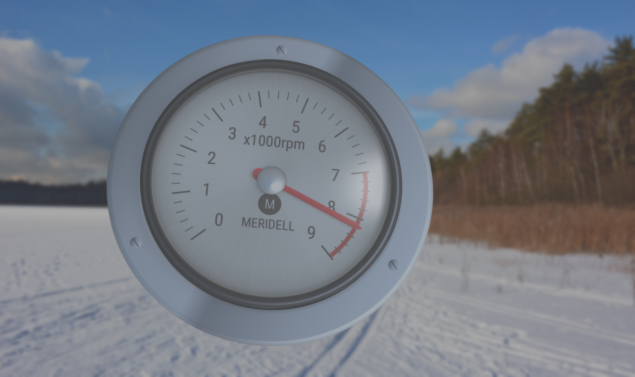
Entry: 8200 rpm
